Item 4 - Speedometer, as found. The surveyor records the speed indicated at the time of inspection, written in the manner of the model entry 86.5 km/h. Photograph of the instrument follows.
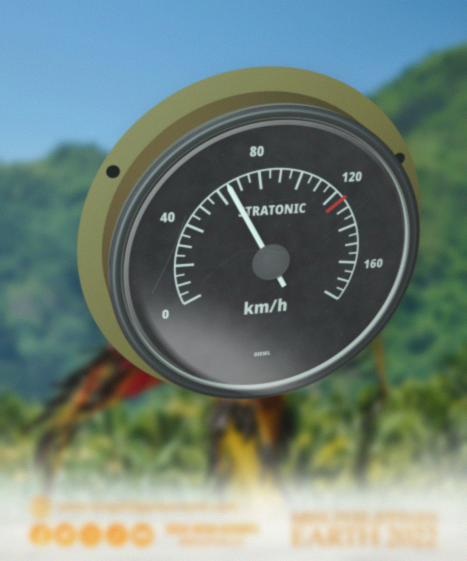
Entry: 65 km/h
